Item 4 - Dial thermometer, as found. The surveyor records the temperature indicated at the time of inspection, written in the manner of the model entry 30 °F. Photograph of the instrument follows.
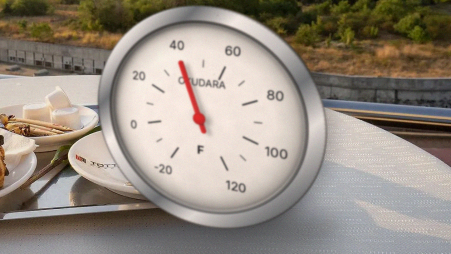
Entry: 40 °F
